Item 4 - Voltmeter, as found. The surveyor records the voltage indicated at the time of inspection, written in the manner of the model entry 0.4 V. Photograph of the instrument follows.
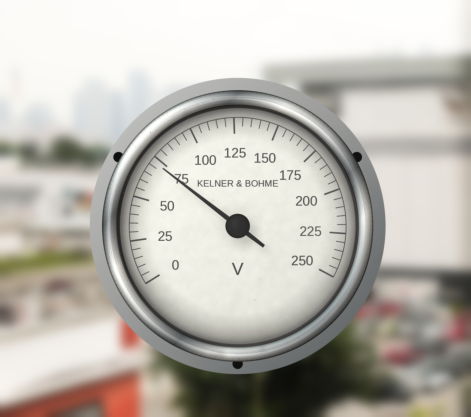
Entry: 72.5 V
